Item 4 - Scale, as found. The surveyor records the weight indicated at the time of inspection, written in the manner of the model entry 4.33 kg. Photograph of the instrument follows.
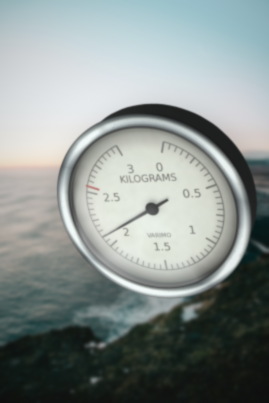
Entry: 2.1 kg
